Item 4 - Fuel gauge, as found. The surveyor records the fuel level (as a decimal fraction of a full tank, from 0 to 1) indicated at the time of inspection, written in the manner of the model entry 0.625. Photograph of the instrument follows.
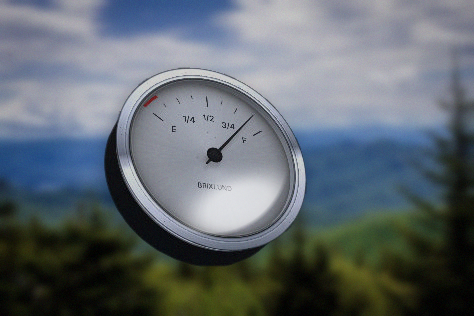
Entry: 0.875
